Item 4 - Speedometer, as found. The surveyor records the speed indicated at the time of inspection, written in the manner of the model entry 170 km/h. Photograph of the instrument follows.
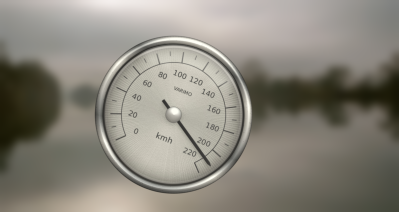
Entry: 210 km/h
